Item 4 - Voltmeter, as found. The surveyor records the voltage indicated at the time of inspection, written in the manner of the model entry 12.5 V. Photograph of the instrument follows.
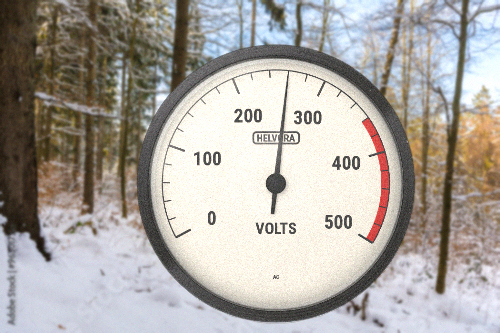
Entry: 260 V
